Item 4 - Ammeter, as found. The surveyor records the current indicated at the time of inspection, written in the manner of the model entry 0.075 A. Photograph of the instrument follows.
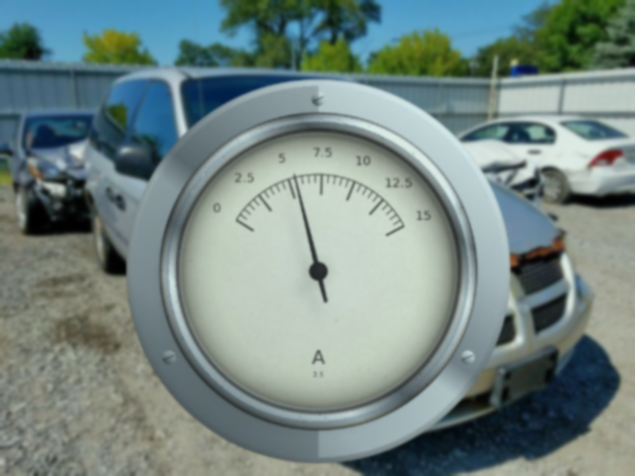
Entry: 5.5 A
